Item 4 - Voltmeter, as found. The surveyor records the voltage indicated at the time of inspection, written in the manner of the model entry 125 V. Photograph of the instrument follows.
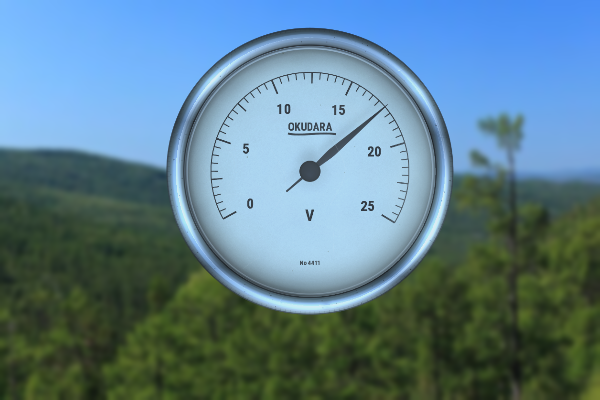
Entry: 17.5 V
